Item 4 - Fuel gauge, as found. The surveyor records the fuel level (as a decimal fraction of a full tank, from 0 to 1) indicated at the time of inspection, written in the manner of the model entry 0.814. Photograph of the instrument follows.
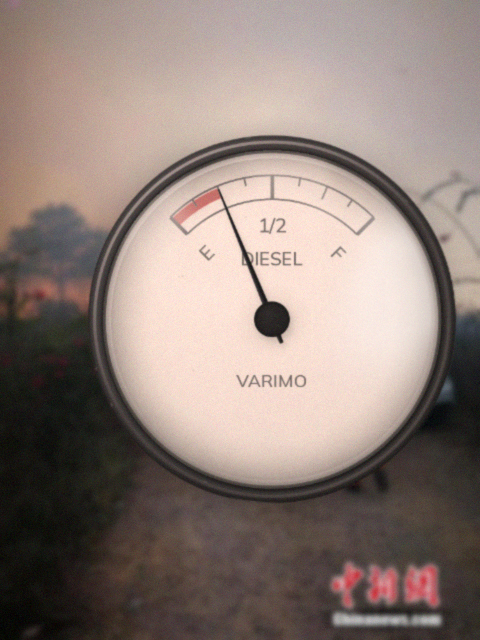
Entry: 0.25
